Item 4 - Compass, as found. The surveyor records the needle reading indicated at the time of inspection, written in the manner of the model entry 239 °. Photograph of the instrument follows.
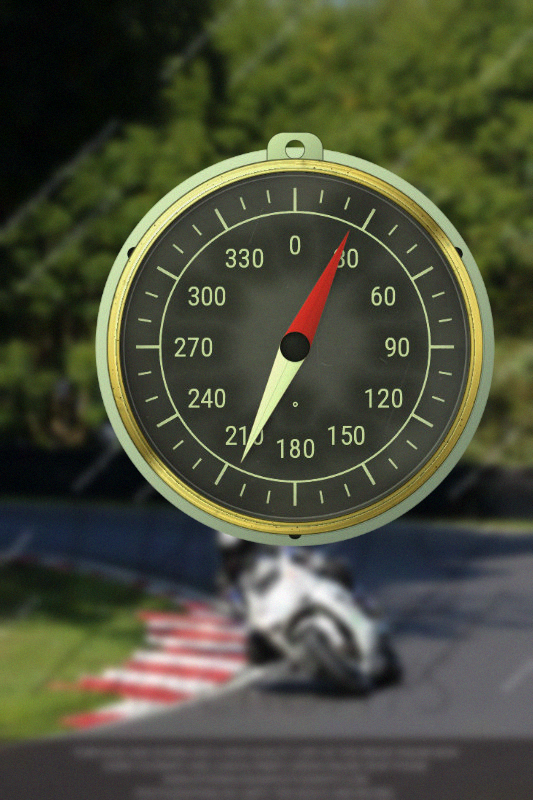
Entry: 25 °
